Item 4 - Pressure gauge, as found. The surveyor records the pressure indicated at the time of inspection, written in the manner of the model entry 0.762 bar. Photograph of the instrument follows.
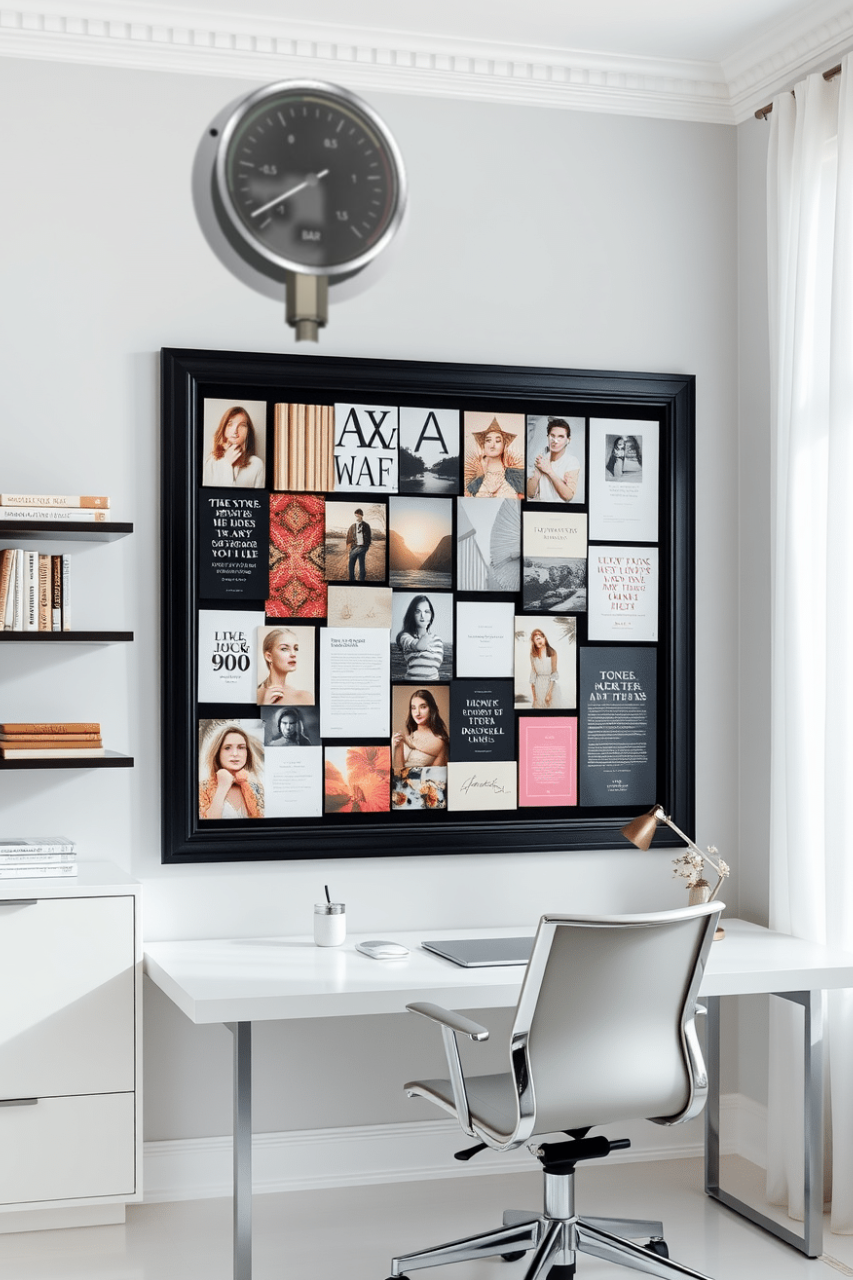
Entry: -0.9 bar
